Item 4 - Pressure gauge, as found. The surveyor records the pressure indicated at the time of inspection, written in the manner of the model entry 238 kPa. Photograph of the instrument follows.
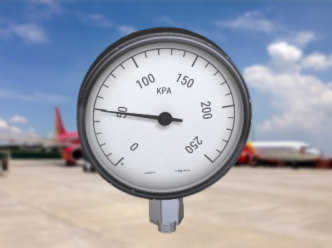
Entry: 50 kPa
